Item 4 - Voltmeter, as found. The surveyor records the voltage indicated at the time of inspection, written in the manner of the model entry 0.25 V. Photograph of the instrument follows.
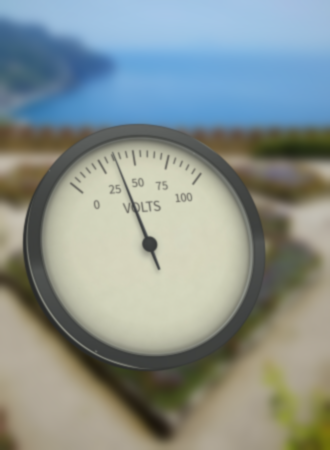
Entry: 35 V
